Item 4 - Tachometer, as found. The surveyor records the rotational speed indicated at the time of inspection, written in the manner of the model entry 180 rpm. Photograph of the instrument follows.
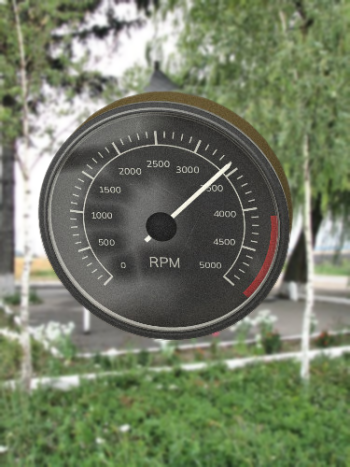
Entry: 3400 rpm
